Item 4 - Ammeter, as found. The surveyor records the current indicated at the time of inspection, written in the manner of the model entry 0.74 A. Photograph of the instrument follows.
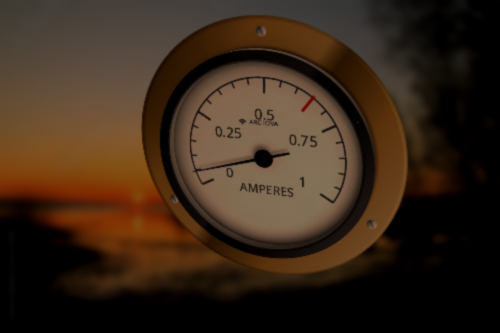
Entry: 0.05 A
